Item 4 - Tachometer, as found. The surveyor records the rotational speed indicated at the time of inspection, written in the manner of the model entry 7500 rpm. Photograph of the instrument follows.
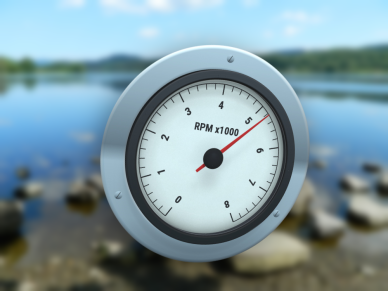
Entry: 5200 rpm
